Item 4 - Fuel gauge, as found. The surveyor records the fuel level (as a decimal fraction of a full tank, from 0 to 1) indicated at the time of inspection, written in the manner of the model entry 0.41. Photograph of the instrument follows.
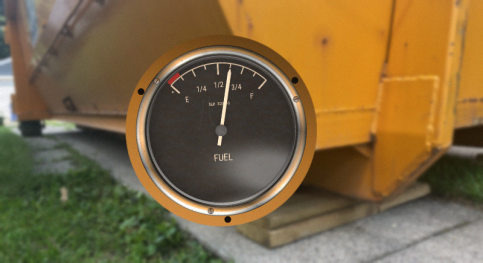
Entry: 0.625
